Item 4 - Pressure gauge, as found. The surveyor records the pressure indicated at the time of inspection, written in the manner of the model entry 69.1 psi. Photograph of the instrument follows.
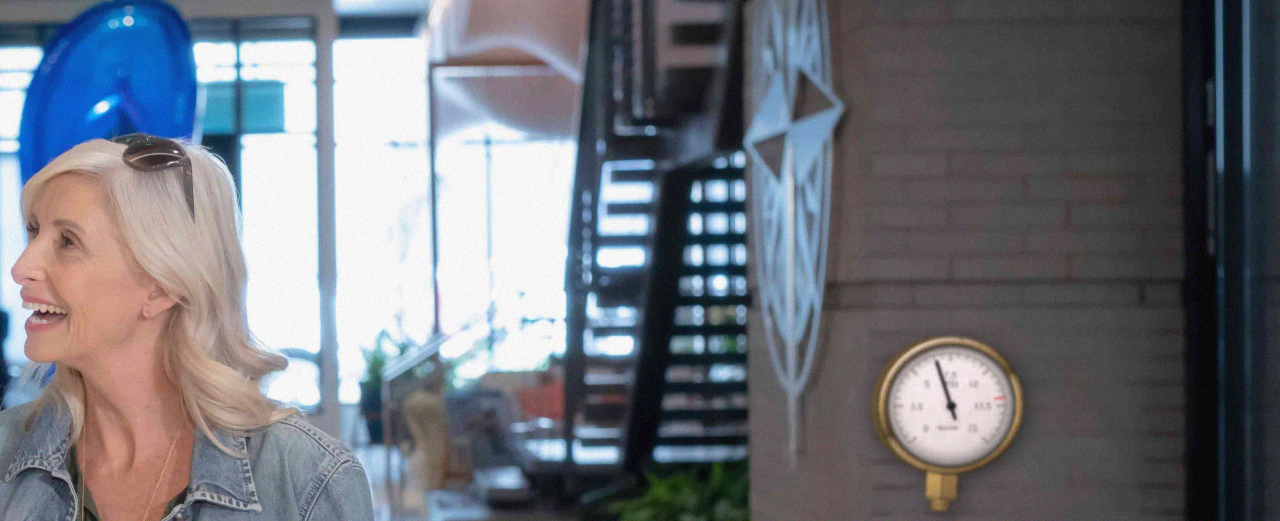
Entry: 6.5 psi
